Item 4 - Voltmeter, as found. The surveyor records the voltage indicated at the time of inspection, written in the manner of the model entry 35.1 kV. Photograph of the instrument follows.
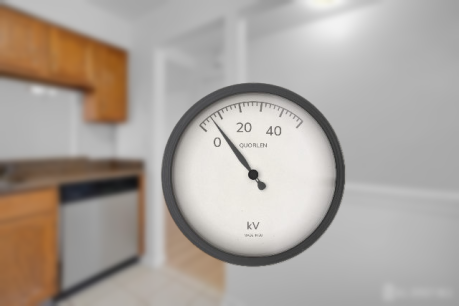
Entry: 6 kV
